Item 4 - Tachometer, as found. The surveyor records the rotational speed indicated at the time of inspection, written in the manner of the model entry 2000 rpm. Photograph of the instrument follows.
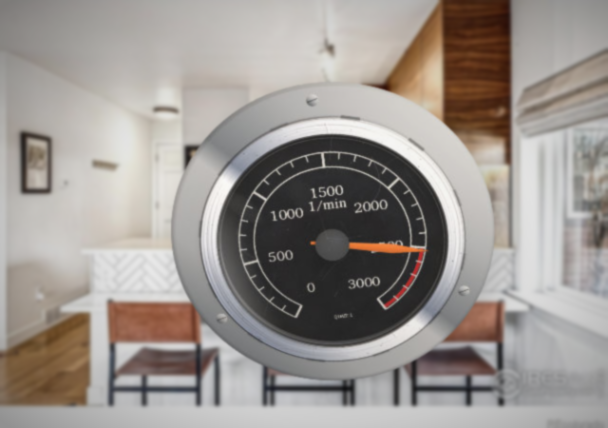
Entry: 2500 rpm
